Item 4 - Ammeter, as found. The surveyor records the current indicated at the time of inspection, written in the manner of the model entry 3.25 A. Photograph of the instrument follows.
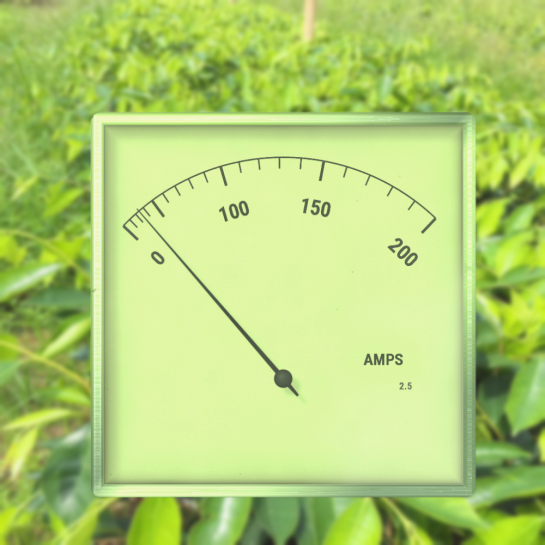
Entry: 35 A
